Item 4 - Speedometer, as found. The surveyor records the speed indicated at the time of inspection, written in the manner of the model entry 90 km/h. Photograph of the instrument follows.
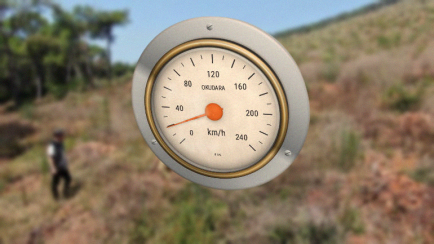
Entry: 20 km/h
